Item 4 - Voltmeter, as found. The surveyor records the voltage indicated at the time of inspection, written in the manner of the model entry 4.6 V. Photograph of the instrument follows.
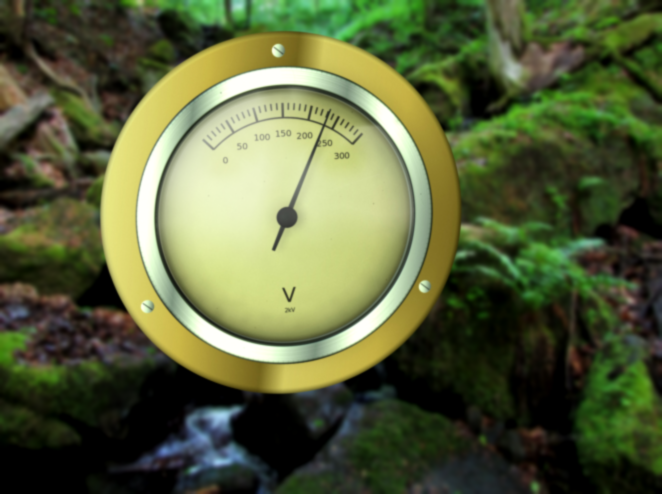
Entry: 230 V
